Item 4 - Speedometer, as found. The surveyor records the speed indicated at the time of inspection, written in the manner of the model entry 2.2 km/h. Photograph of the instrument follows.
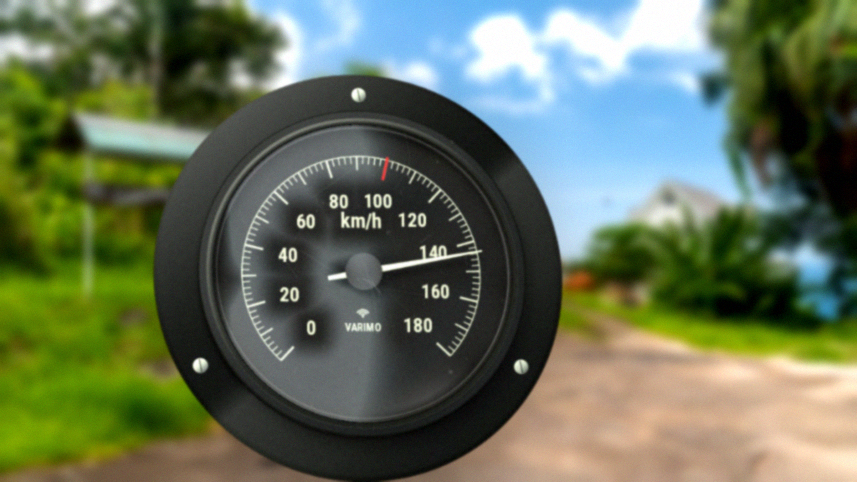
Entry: 144 km/h
